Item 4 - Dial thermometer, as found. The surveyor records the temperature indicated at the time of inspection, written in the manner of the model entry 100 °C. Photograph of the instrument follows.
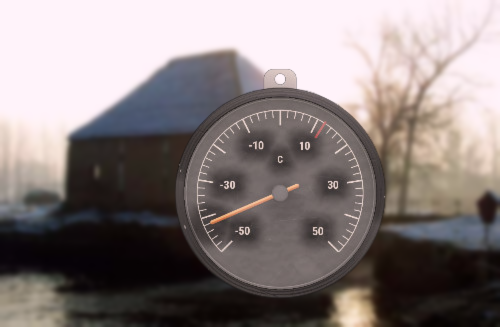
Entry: -42 °C
